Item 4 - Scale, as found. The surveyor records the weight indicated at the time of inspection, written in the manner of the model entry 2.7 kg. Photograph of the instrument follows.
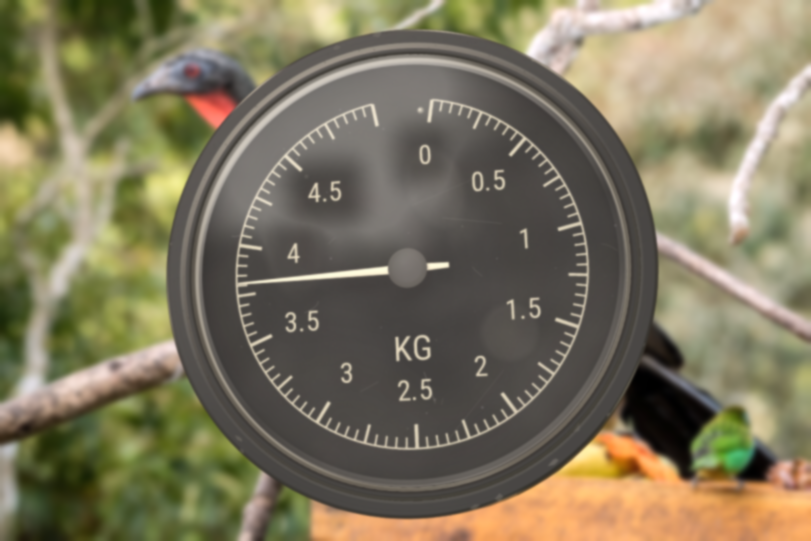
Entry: 3.8 kg
